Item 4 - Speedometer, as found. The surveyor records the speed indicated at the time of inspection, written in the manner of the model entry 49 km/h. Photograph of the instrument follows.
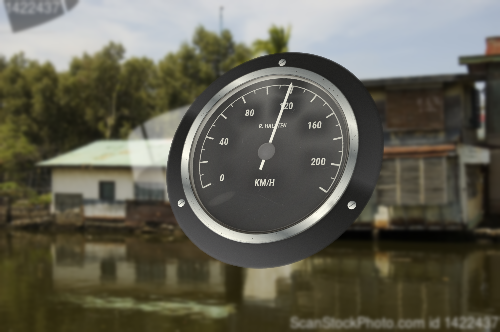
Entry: 120 km/h
